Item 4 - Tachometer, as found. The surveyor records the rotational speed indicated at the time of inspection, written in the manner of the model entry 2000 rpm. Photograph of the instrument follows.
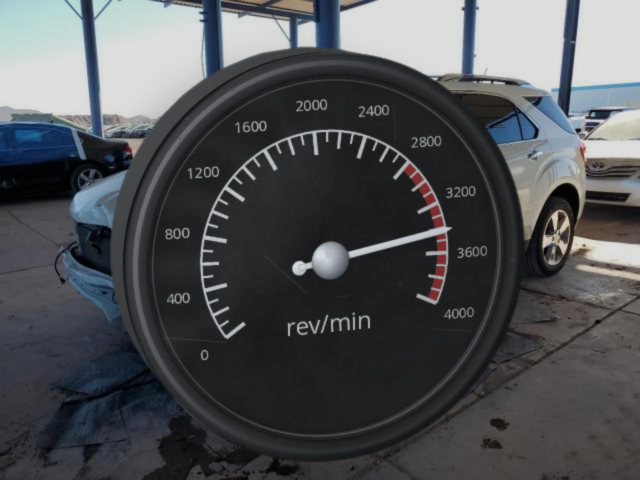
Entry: 3400 rpm
